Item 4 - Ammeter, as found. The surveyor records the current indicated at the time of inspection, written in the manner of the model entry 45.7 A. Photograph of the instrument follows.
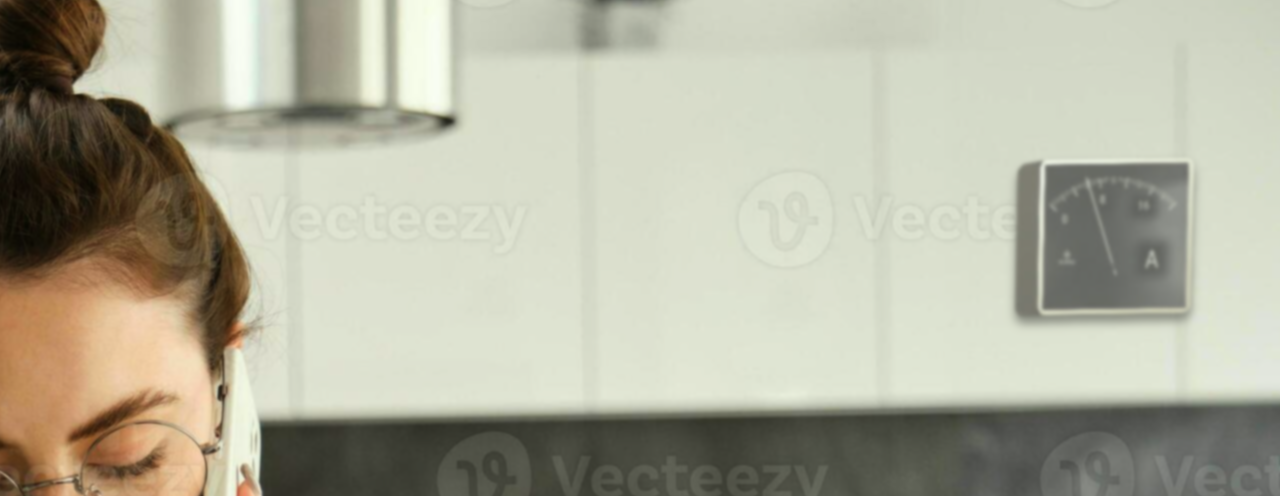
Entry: 6 A
